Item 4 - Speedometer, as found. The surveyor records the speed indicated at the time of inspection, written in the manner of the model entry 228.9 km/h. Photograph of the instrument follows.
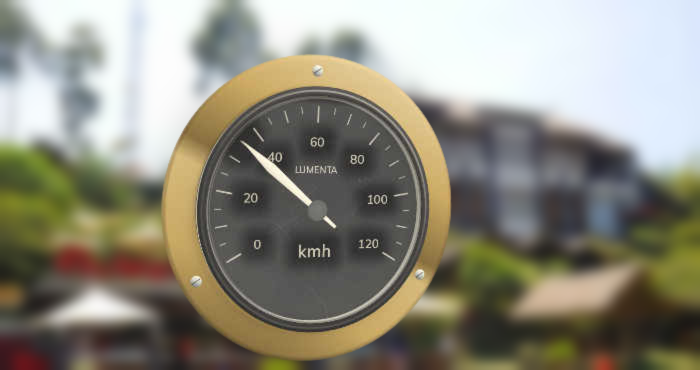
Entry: 35 km/h
